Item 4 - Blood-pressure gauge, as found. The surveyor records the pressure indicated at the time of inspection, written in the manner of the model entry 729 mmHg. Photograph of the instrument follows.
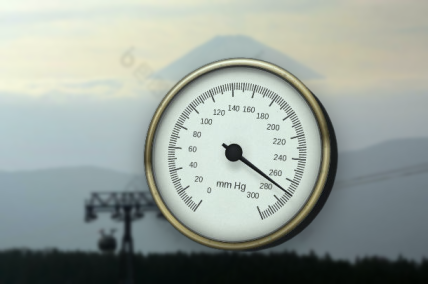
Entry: 270 mmHg
